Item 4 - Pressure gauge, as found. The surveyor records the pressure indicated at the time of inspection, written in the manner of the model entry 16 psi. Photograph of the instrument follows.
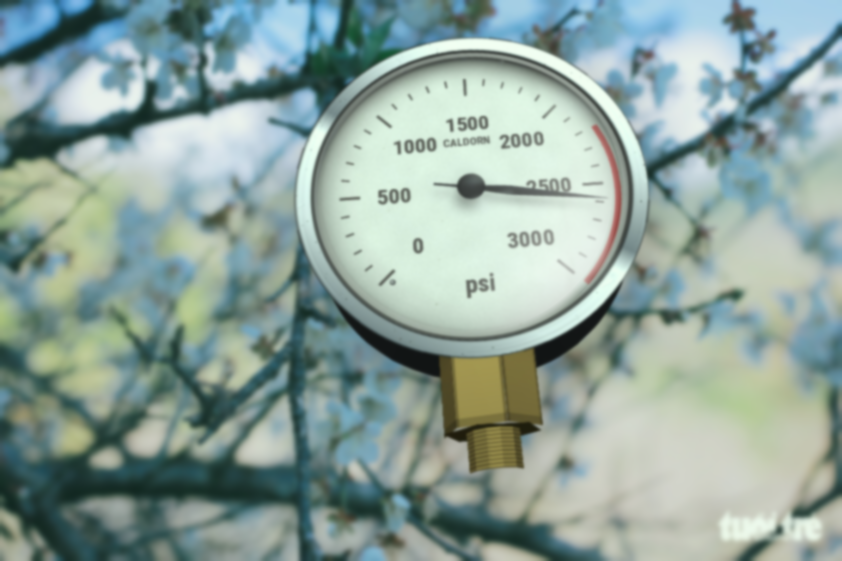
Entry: 2600 psi
